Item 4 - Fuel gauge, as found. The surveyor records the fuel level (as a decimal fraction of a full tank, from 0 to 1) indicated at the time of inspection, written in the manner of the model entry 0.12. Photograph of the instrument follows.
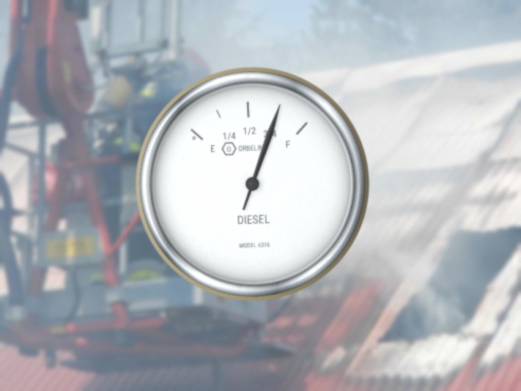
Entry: 0.75
